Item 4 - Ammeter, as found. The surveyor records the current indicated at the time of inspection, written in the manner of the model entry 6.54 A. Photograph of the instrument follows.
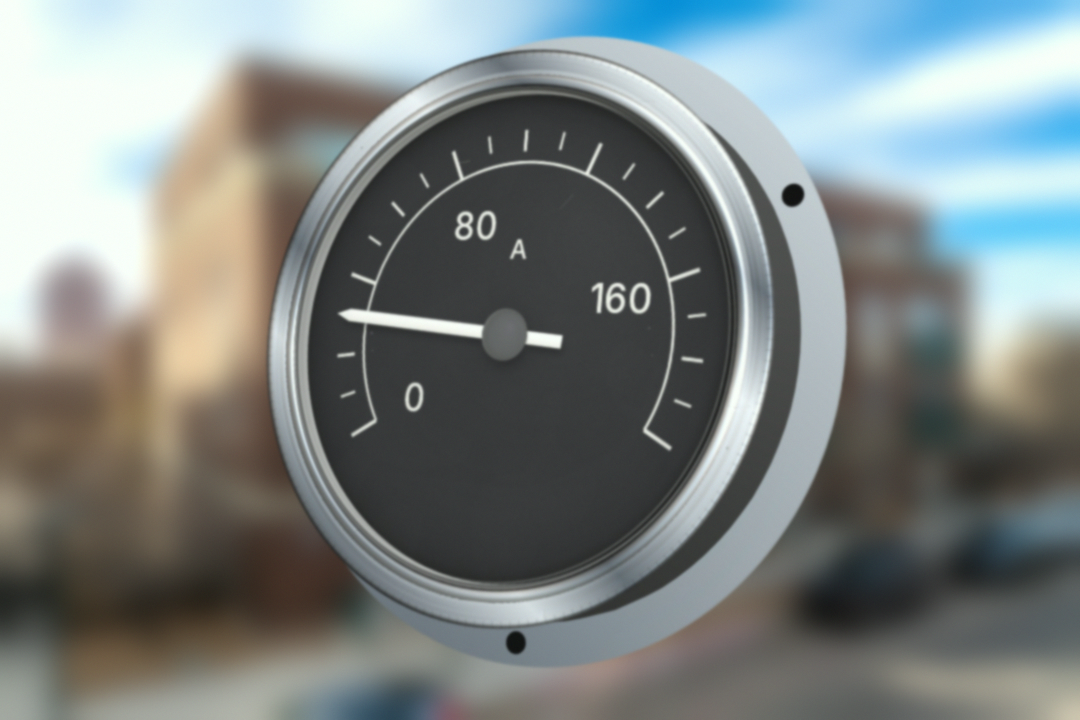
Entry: 30 A
